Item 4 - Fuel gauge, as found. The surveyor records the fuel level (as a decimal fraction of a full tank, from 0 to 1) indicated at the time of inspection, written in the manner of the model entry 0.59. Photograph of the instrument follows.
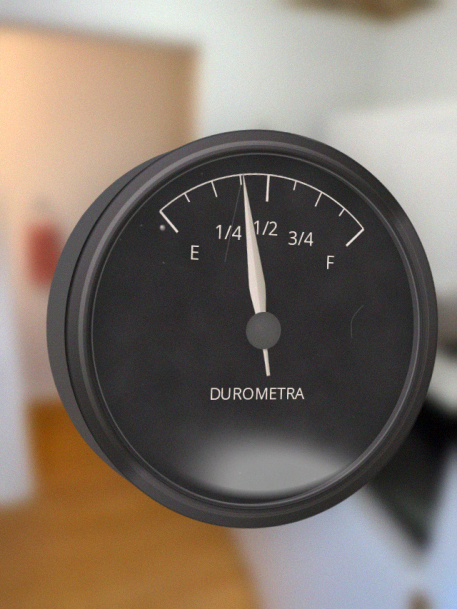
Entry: 0.375
